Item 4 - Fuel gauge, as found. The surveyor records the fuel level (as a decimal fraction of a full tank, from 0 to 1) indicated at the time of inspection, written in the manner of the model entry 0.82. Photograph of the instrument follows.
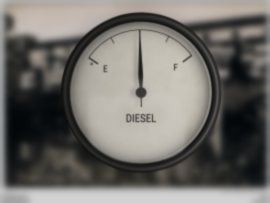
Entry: 0.5
